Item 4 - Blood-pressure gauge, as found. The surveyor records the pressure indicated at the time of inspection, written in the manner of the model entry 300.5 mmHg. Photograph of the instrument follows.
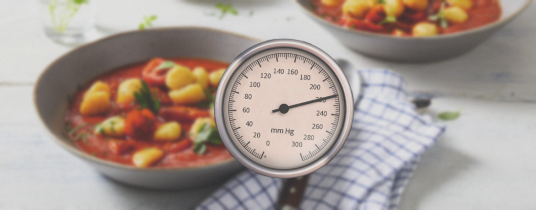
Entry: 220 mmHg
